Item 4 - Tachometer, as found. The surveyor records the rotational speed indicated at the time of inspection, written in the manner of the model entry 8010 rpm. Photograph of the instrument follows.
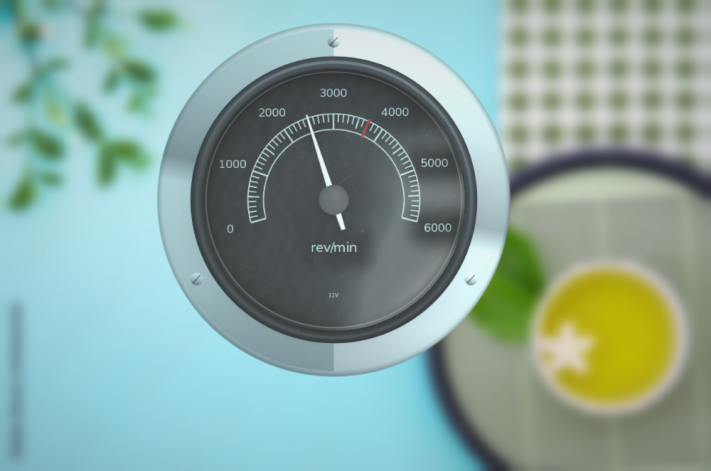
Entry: 2500 rpm
